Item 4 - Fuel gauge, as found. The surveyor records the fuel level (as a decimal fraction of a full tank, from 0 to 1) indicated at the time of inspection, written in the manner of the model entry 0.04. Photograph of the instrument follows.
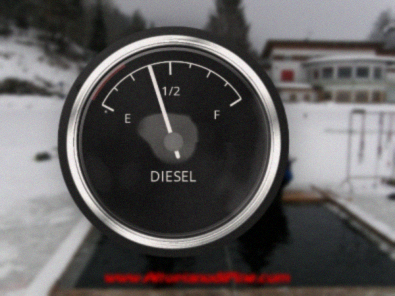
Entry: 0.375
